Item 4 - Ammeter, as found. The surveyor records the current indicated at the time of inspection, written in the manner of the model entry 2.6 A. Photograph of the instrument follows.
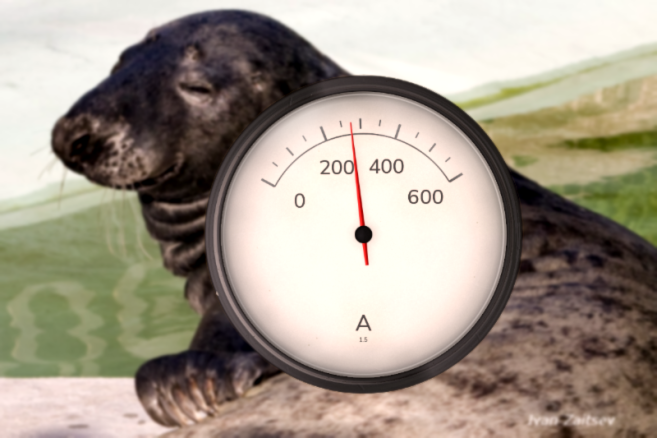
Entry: 275 A
